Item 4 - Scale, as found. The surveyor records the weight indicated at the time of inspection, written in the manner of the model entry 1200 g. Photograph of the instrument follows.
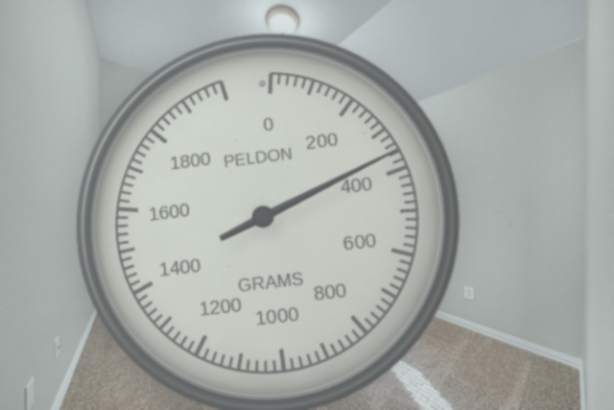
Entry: 360 g
